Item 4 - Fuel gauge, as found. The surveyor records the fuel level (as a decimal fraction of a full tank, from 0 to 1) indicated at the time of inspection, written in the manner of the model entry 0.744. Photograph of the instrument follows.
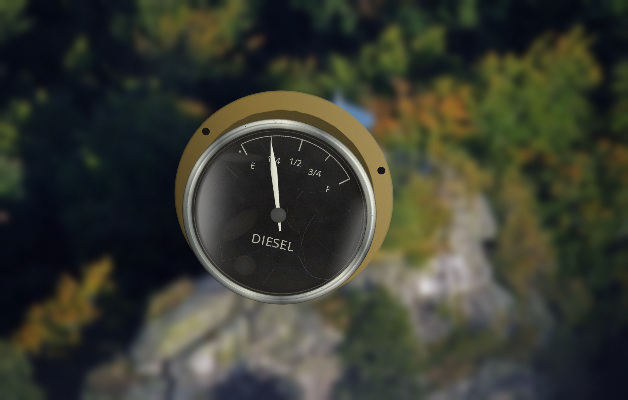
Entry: 0.25
